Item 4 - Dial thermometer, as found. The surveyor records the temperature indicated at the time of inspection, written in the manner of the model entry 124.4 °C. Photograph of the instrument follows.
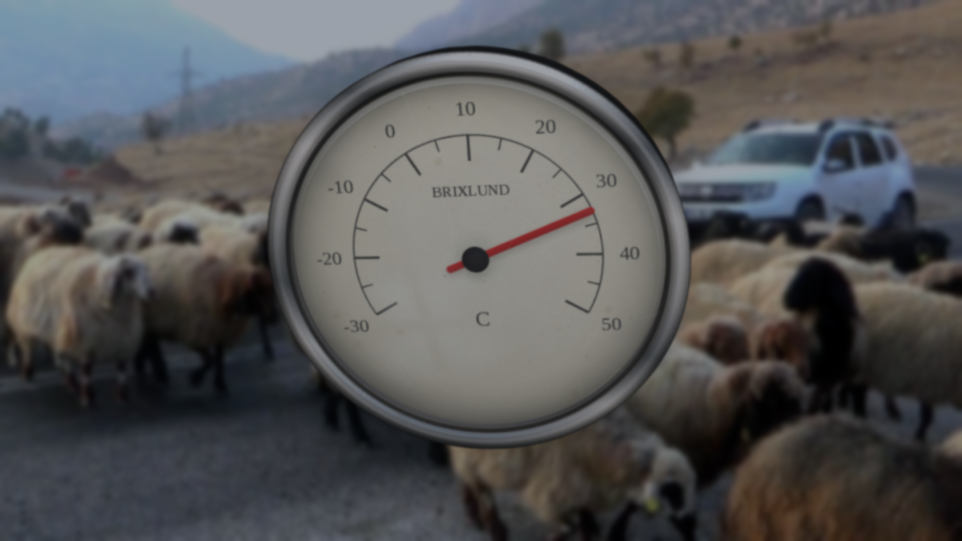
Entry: 32.5 °C
